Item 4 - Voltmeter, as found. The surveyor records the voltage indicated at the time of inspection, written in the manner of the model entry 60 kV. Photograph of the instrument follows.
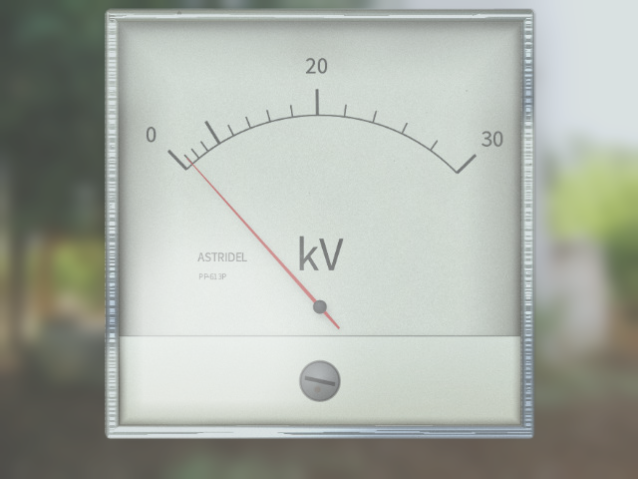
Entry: 4 kV
